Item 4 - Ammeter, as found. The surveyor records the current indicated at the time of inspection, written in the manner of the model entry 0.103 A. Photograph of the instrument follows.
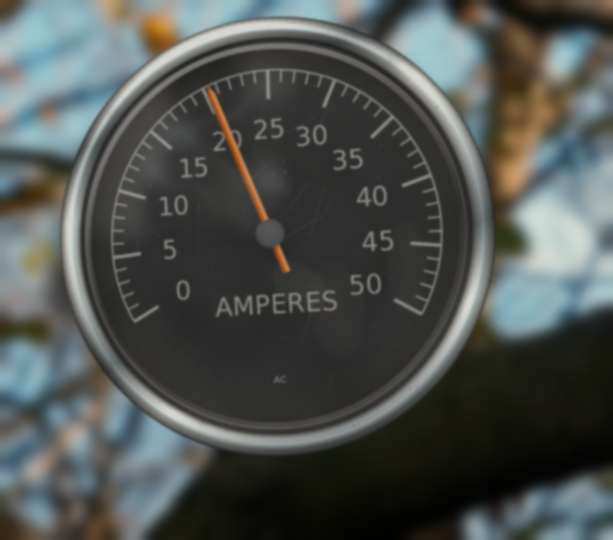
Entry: 20.5 A
